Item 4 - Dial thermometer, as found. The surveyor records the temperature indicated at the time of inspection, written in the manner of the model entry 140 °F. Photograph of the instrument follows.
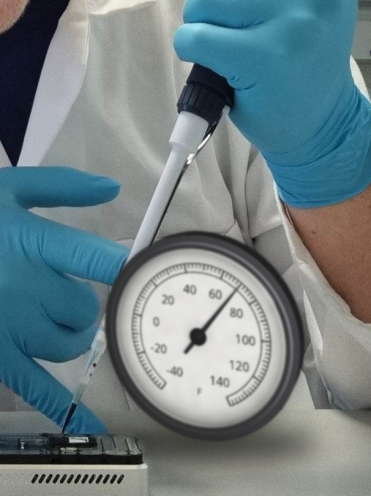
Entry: 70 °F
